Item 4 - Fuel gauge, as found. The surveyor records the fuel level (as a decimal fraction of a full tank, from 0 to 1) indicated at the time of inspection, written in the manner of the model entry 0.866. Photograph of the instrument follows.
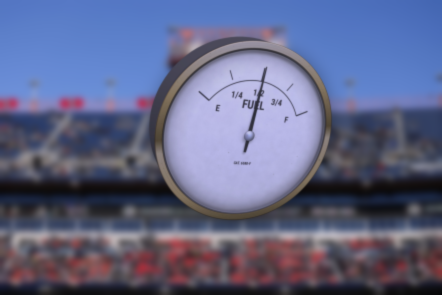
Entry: 0.5
